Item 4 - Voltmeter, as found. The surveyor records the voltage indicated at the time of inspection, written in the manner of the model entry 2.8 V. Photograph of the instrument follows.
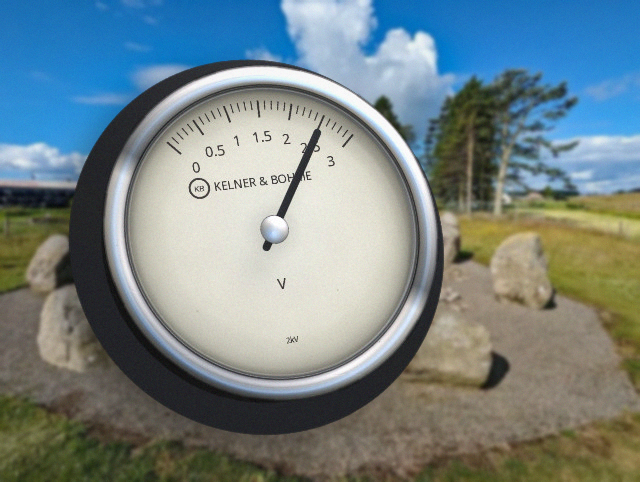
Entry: 2.5 V
